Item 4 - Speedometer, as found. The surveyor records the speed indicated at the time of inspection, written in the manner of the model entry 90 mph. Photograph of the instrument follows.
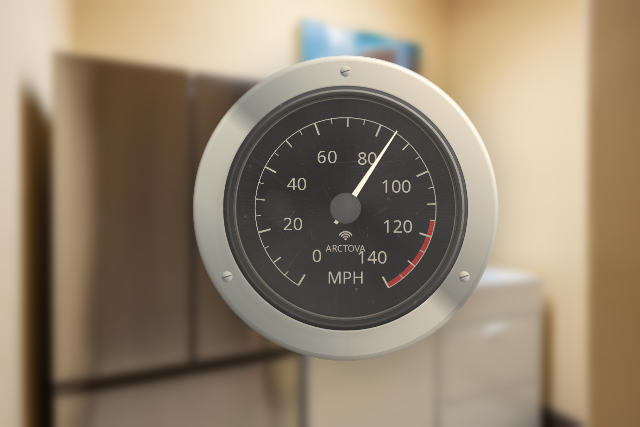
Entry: 85 mph
